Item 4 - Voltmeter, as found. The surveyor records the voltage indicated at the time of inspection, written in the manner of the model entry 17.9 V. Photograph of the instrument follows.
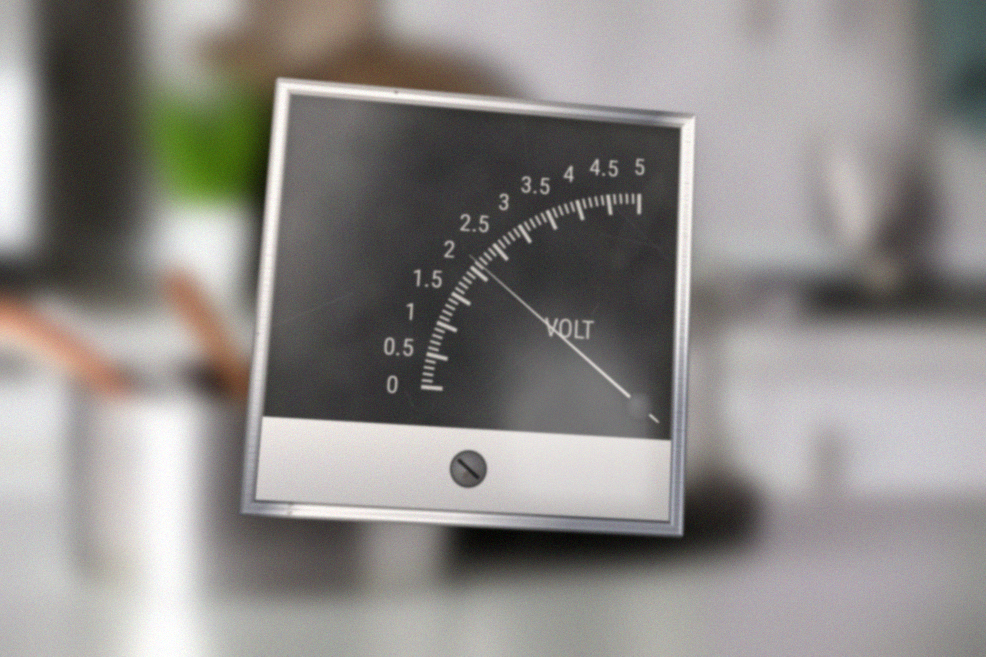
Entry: 2.1 V
